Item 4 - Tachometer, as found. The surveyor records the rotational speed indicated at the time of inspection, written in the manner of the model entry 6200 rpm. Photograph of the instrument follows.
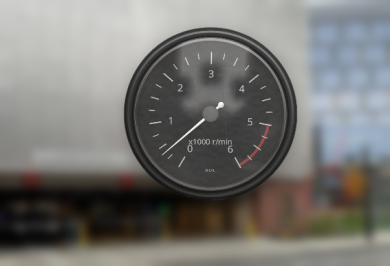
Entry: 375 rpm
